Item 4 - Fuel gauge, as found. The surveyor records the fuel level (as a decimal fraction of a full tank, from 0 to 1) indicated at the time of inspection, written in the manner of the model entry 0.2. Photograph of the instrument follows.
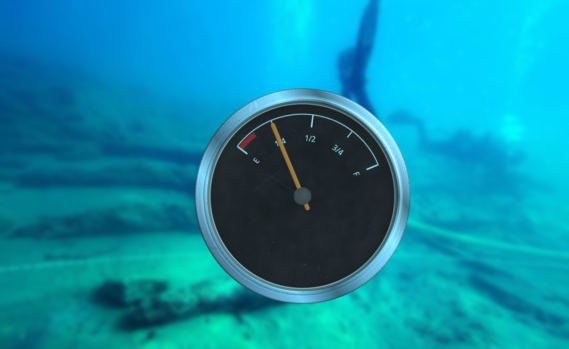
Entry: 0.25
